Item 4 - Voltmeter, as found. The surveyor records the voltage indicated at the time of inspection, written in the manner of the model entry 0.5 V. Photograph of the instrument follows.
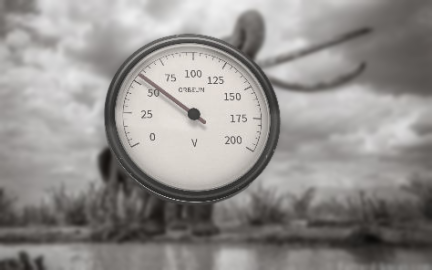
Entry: 55 V
